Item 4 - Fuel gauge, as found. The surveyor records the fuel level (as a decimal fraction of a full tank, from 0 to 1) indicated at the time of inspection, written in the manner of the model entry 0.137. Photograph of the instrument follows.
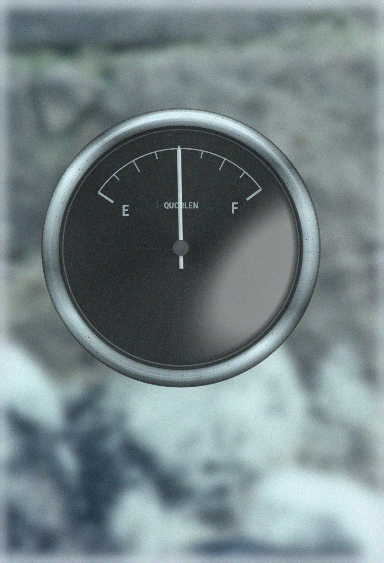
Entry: 0.5
